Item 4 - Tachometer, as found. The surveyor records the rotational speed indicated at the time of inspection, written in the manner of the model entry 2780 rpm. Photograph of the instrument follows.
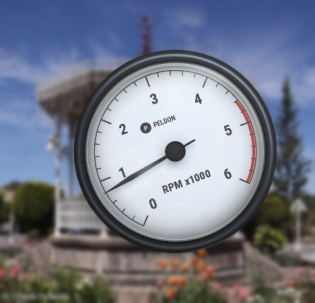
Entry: 800 rpm
